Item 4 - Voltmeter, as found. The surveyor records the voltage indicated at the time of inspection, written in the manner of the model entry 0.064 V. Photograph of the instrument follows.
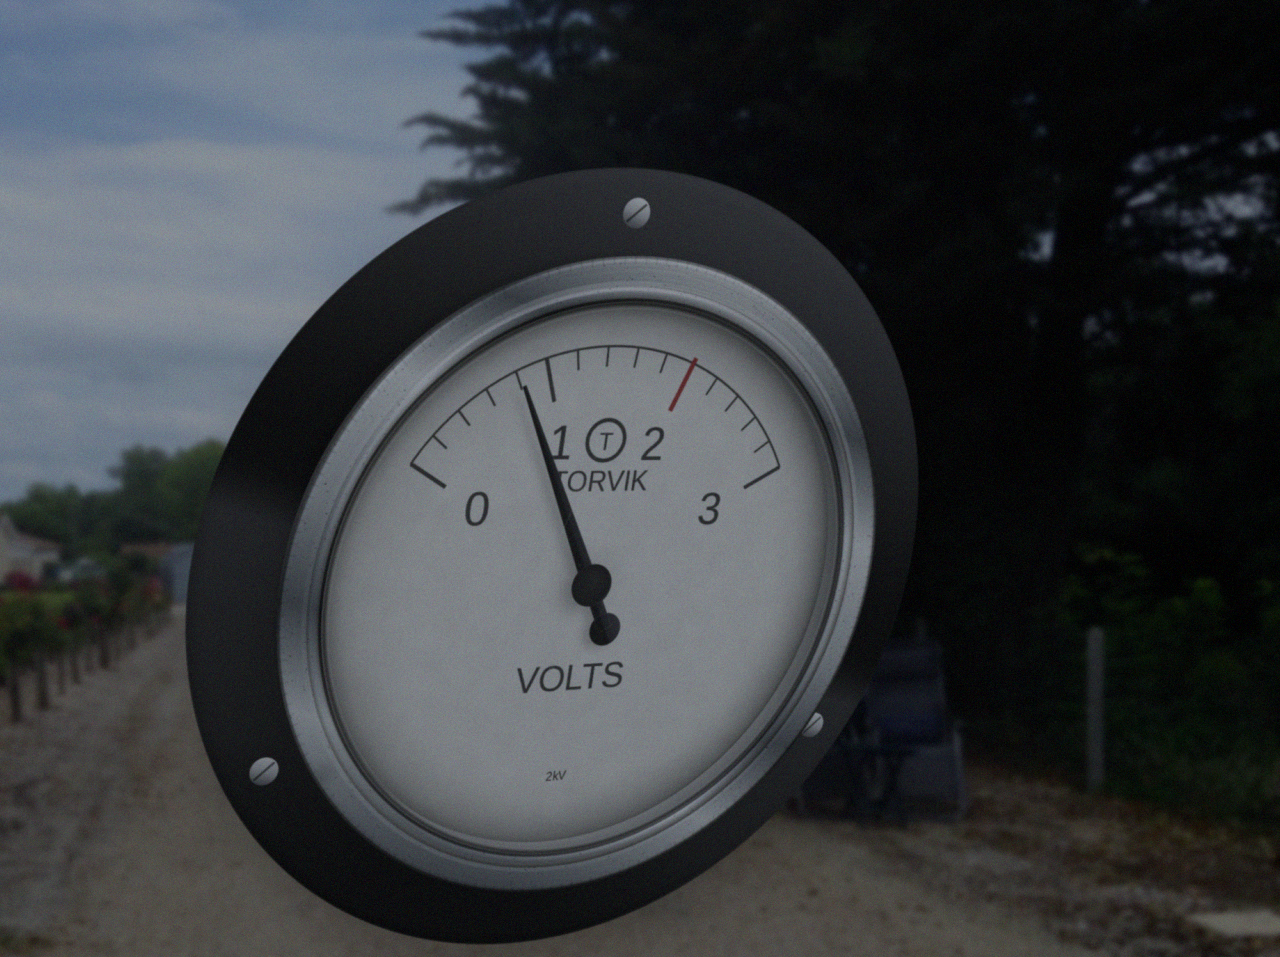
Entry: 0.8 V
